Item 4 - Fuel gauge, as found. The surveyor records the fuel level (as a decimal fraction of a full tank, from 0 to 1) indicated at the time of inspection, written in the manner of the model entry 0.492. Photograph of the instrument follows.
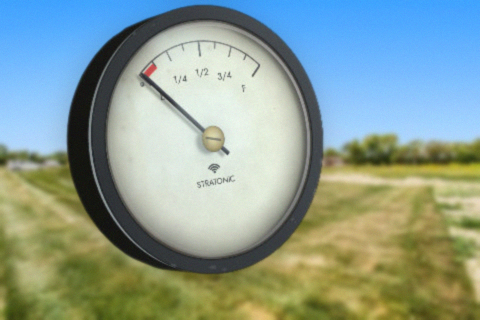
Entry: 0
